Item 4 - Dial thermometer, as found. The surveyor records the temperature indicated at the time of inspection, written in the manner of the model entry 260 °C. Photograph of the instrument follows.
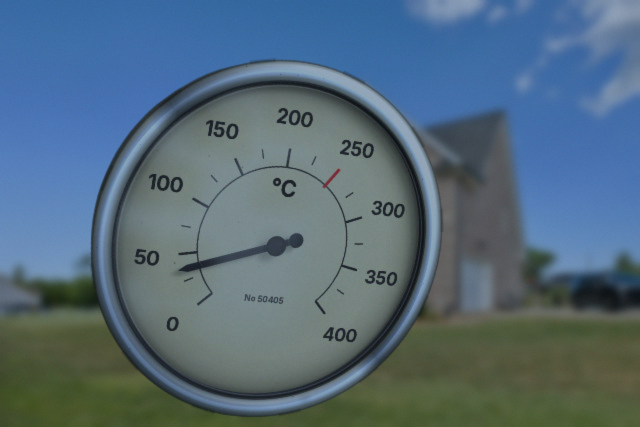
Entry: 37.5 °C
